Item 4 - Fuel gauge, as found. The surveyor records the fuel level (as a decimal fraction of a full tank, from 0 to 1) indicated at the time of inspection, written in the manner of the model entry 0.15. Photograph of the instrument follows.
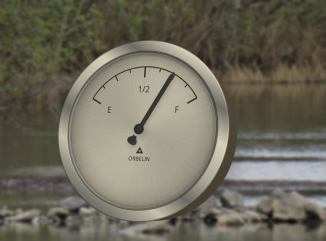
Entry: 0.75
